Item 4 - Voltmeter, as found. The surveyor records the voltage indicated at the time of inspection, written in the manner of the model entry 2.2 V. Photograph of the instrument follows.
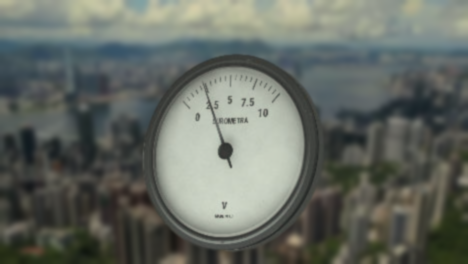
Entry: 2.5 V
